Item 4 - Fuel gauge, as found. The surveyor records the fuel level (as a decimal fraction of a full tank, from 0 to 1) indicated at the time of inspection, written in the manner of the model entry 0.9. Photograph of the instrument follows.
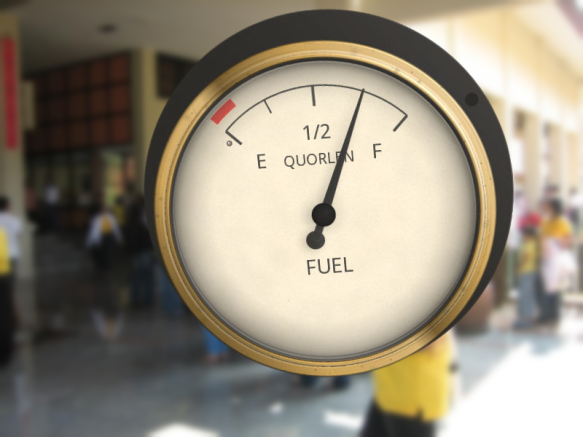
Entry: 0.75
